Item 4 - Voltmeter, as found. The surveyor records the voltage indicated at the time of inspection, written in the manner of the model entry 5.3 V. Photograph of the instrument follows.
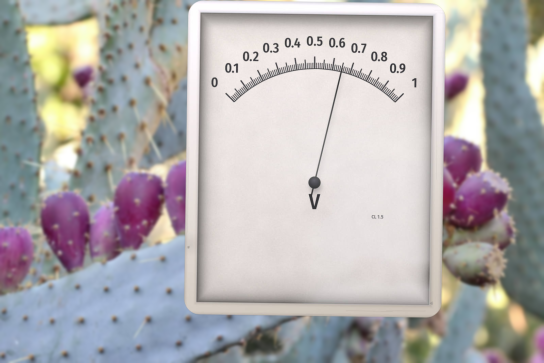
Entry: 0.65 V
